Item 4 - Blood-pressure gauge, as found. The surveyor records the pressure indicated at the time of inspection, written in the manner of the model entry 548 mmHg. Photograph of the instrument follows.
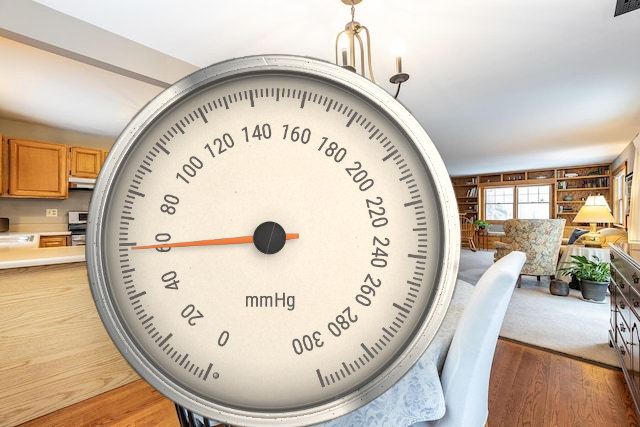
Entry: 58 mmHg
